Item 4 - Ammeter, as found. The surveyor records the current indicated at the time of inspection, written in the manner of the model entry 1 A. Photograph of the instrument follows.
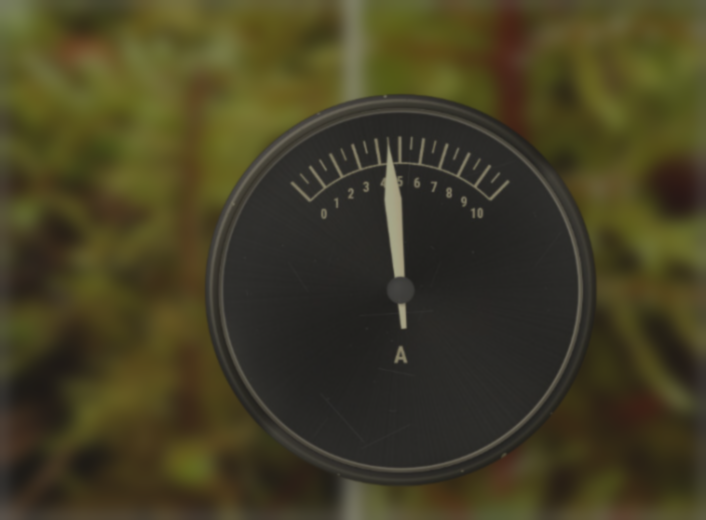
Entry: 4.5 A
